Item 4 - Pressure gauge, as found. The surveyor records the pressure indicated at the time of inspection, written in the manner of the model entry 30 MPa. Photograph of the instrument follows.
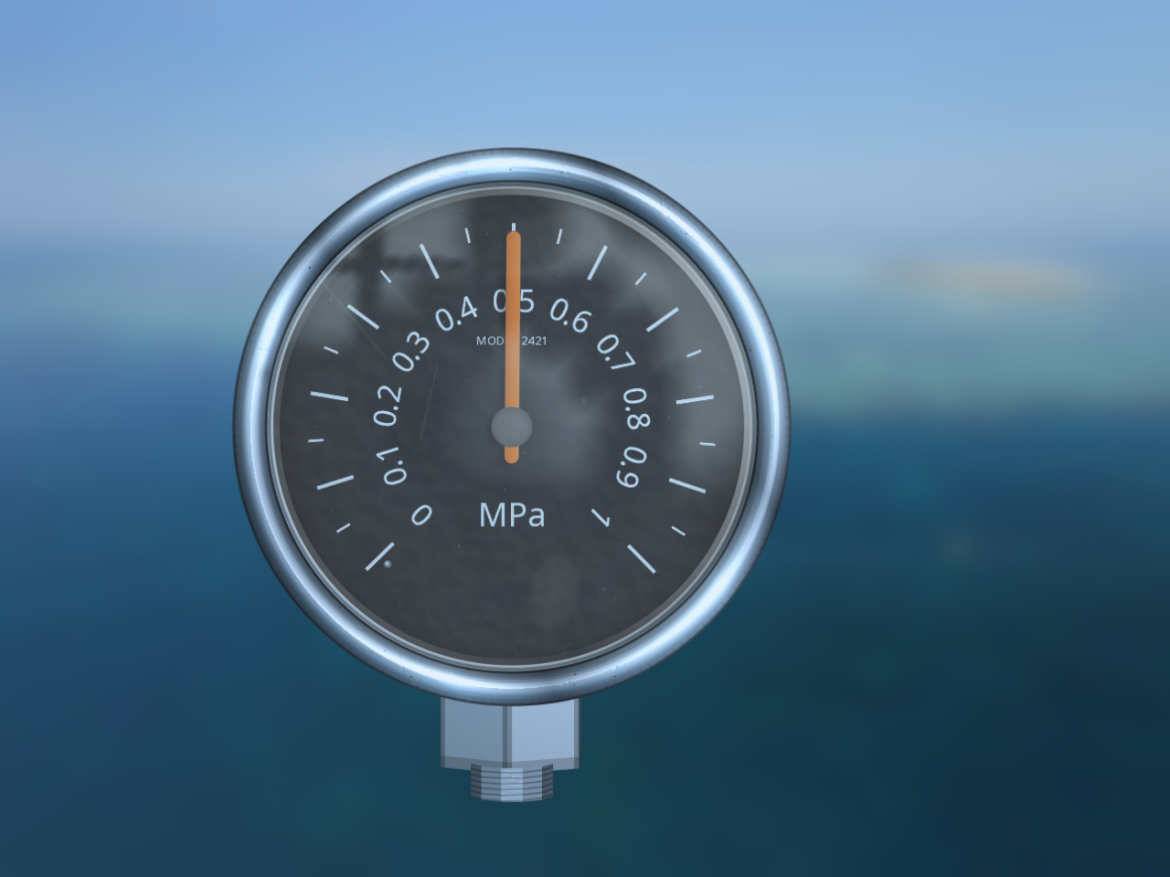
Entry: 0.5 MPa
